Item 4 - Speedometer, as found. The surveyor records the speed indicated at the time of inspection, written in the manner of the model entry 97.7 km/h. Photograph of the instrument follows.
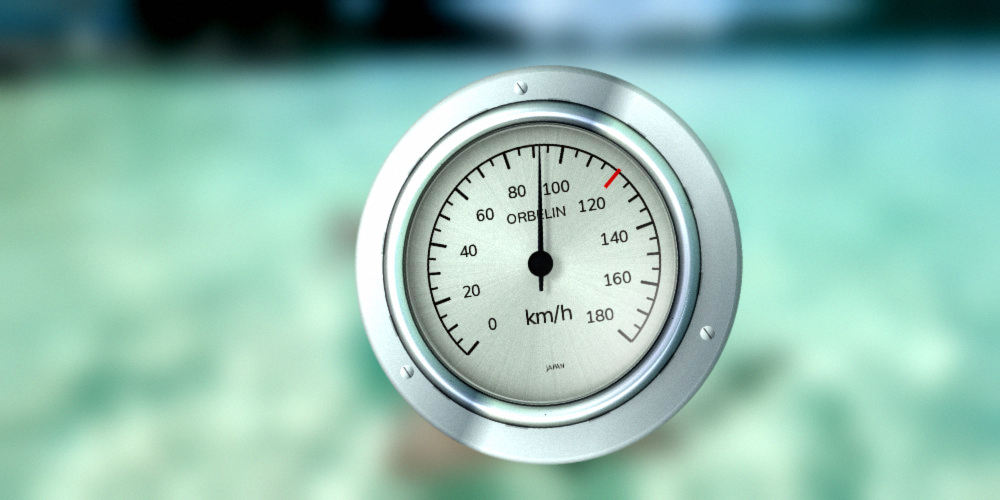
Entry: 92.5 km/h
